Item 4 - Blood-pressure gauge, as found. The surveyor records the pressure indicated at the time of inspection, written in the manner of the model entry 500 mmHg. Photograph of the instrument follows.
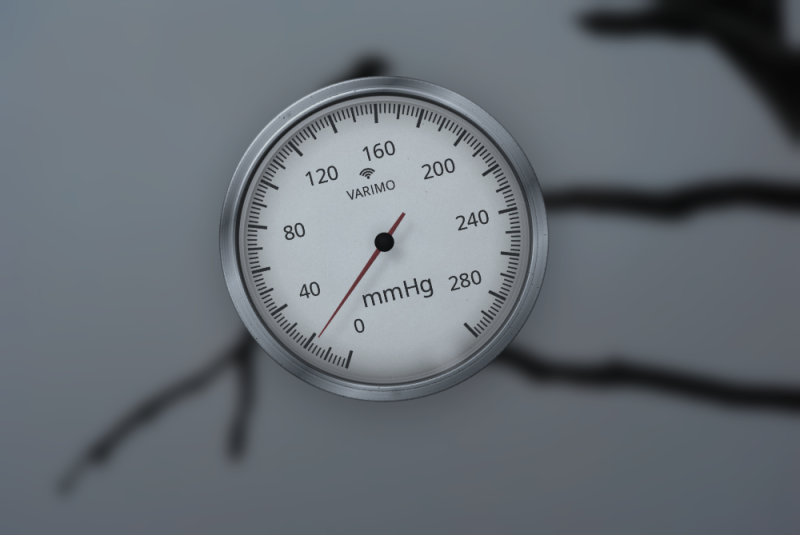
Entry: 18 mmHg
